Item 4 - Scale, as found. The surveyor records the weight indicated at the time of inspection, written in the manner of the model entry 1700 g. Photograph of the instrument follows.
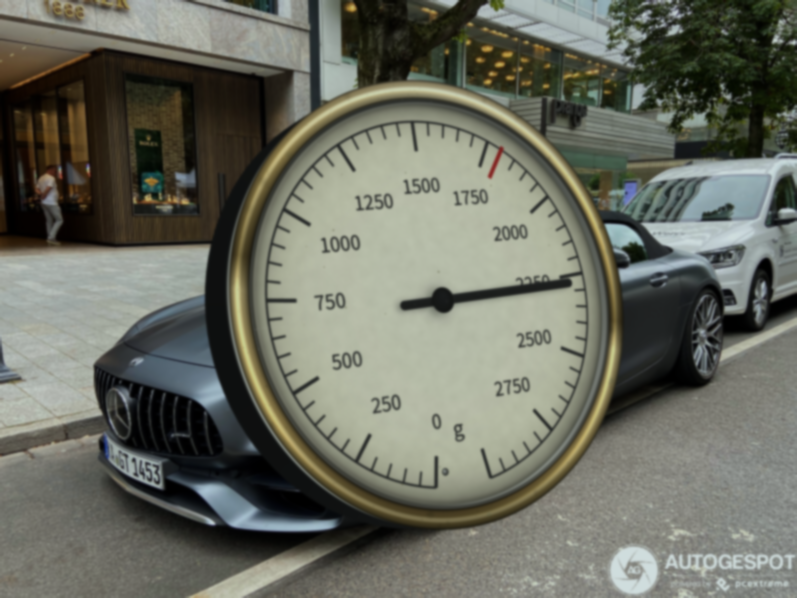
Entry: 2275 g
